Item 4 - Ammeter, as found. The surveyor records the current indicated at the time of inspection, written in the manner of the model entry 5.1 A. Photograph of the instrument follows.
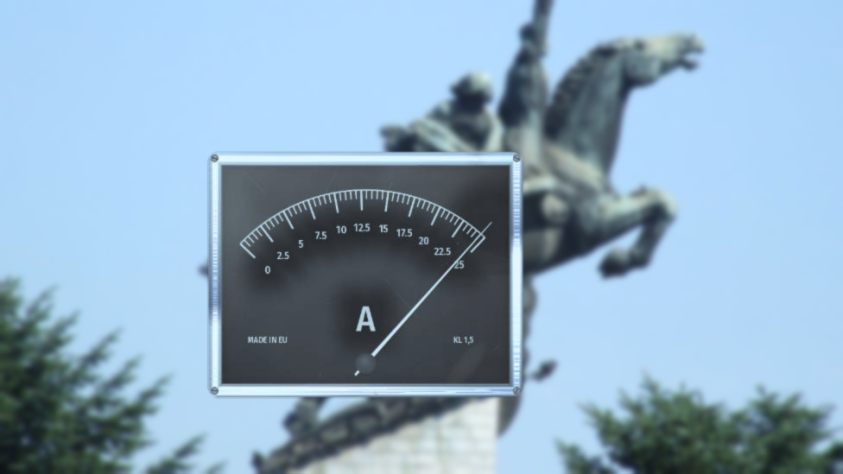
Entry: 24.5 A
